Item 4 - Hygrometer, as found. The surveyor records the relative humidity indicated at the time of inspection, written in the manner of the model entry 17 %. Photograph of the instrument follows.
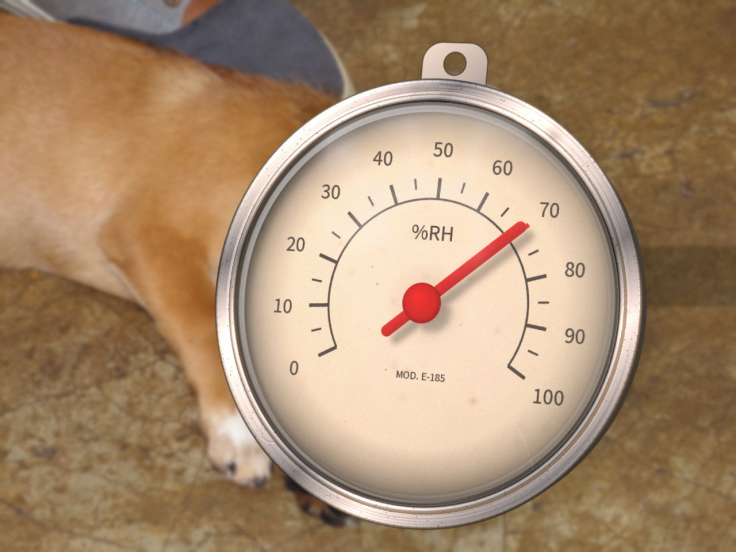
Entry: 70 %
